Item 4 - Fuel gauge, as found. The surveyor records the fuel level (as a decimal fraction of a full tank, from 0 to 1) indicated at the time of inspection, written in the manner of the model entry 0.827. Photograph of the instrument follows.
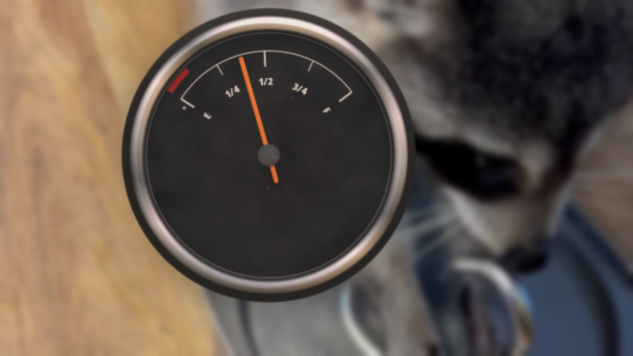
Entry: 0.375
